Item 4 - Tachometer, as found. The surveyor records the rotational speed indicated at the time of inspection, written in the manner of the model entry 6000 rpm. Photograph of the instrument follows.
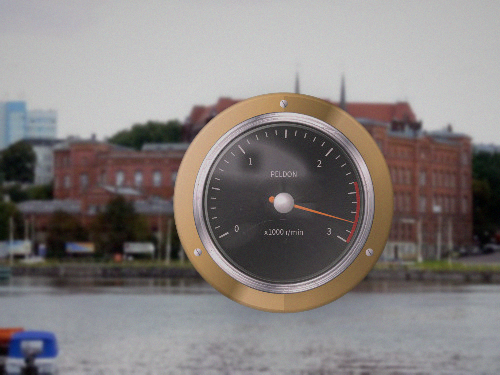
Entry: 2800 rpm
